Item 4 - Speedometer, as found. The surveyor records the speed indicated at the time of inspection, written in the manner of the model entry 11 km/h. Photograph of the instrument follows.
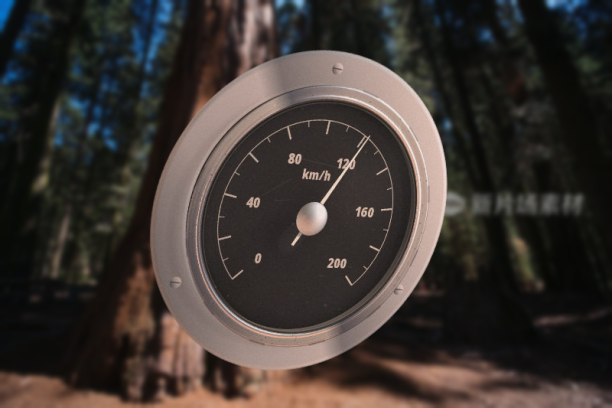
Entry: 120 km/h
